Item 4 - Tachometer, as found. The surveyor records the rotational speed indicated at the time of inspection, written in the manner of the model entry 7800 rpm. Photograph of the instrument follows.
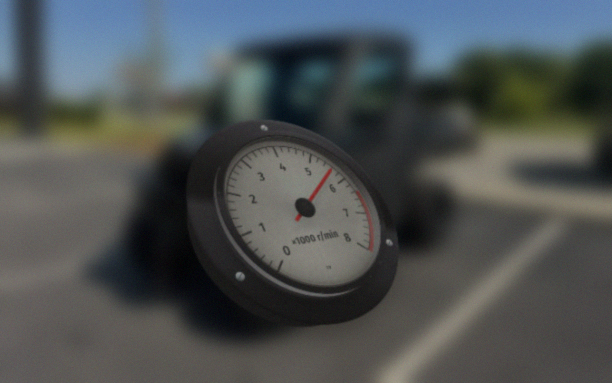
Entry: 5600 rpm
